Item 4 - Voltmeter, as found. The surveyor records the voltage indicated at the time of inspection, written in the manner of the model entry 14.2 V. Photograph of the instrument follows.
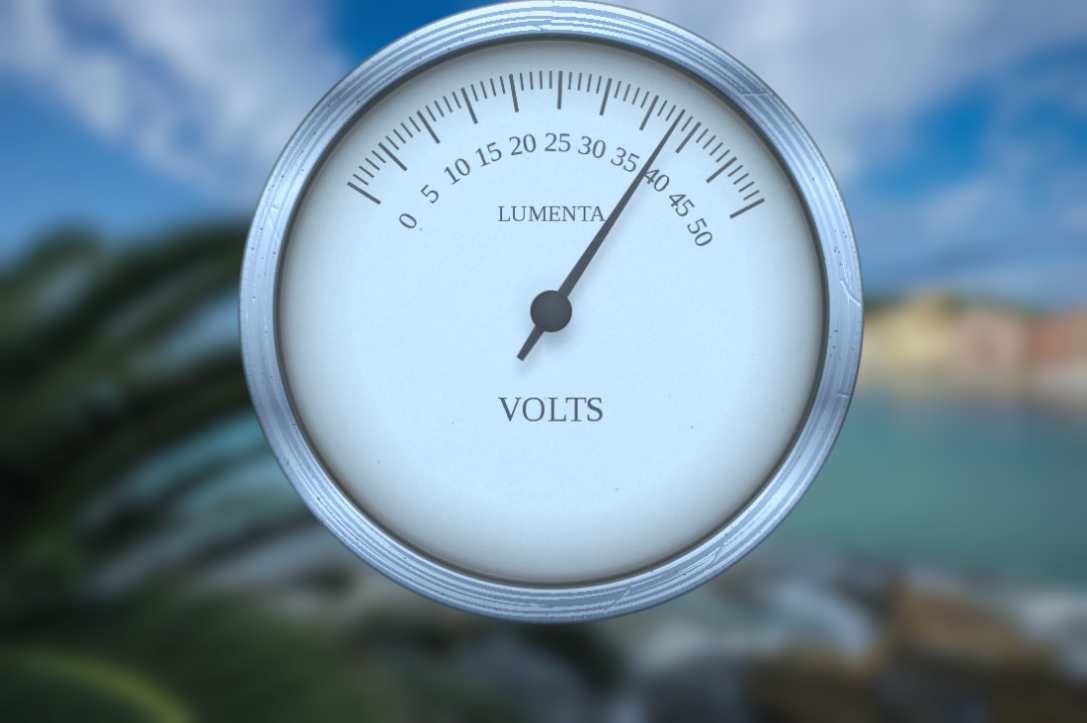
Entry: 38 V
